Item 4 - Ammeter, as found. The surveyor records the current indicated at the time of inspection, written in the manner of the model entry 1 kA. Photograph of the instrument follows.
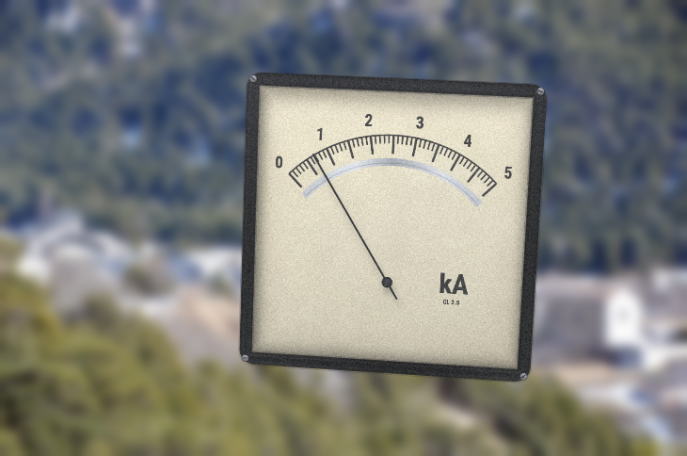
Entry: 0.7 kA
